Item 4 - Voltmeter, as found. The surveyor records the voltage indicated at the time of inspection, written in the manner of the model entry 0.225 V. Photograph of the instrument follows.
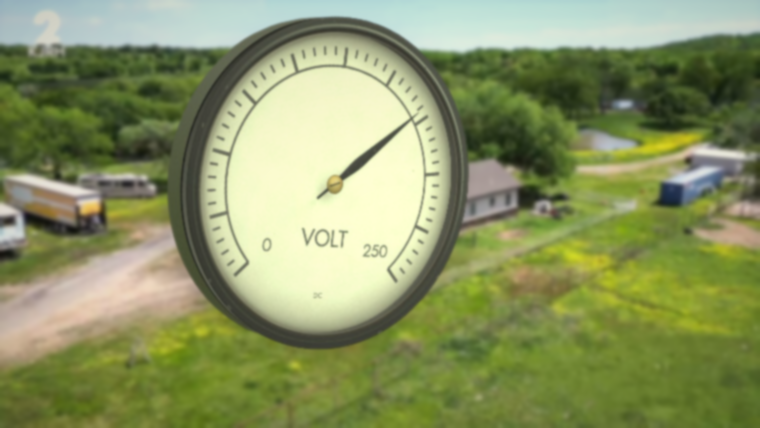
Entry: 170 V
